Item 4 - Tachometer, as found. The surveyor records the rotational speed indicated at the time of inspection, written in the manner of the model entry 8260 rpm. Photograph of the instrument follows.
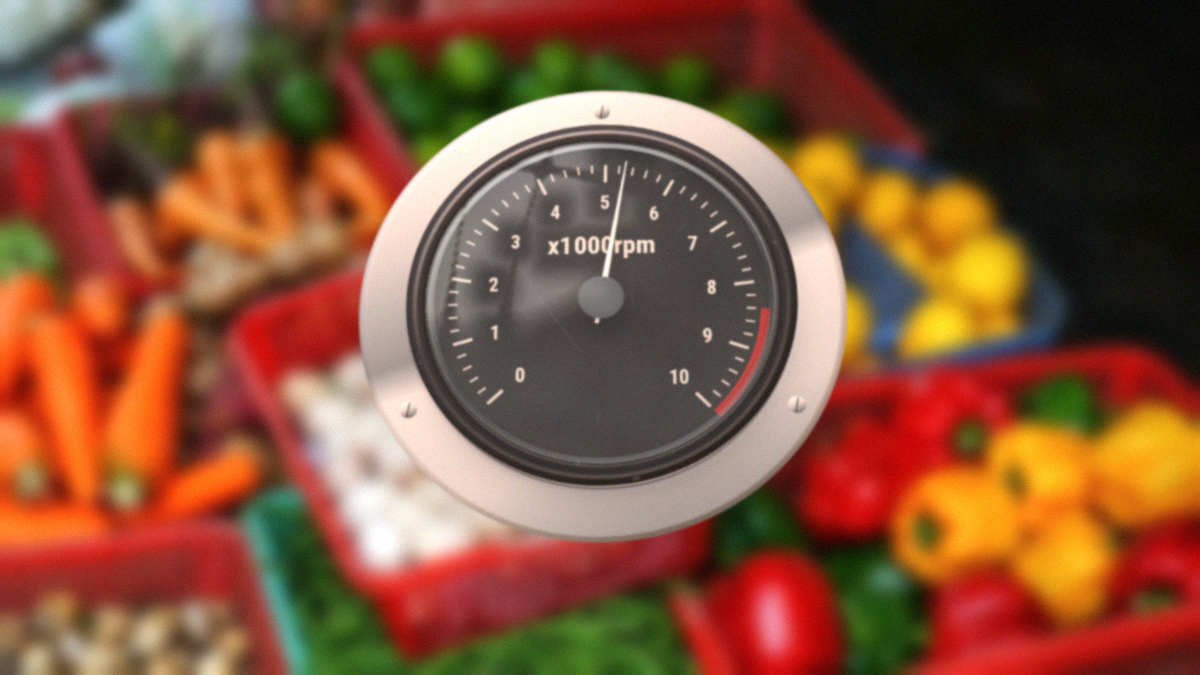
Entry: 5300 rpm
